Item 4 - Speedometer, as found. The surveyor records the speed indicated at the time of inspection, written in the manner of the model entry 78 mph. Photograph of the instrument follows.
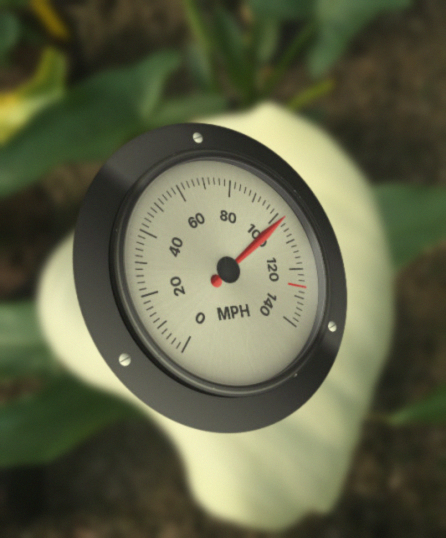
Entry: 102 mph
